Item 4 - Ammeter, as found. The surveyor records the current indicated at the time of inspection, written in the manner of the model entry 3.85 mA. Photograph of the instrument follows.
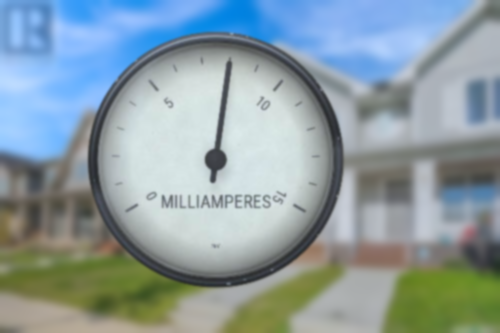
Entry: 8 mA
